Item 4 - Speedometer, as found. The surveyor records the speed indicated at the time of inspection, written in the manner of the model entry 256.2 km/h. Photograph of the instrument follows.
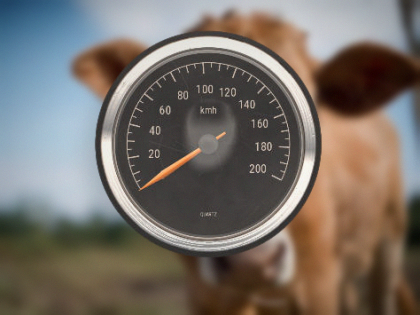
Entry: 0 km/h
